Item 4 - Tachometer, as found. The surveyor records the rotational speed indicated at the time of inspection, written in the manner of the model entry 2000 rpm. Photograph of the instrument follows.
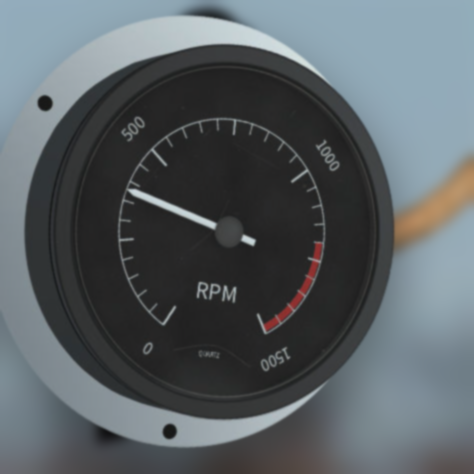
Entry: 375 rpm
